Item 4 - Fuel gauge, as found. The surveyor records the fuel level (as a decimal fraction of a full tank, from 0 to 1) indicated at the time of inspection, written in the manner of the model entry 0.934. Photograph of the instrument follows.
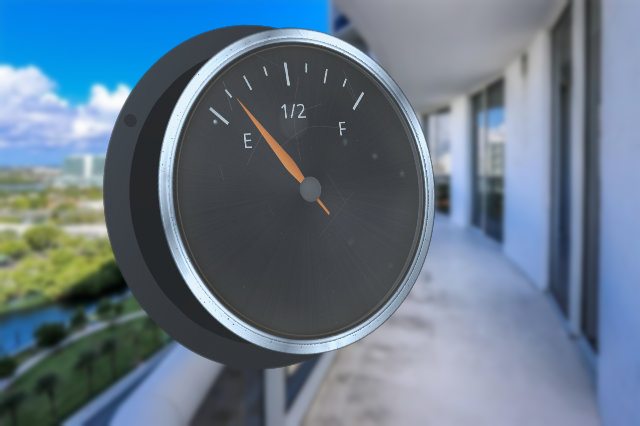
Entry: 0.125
